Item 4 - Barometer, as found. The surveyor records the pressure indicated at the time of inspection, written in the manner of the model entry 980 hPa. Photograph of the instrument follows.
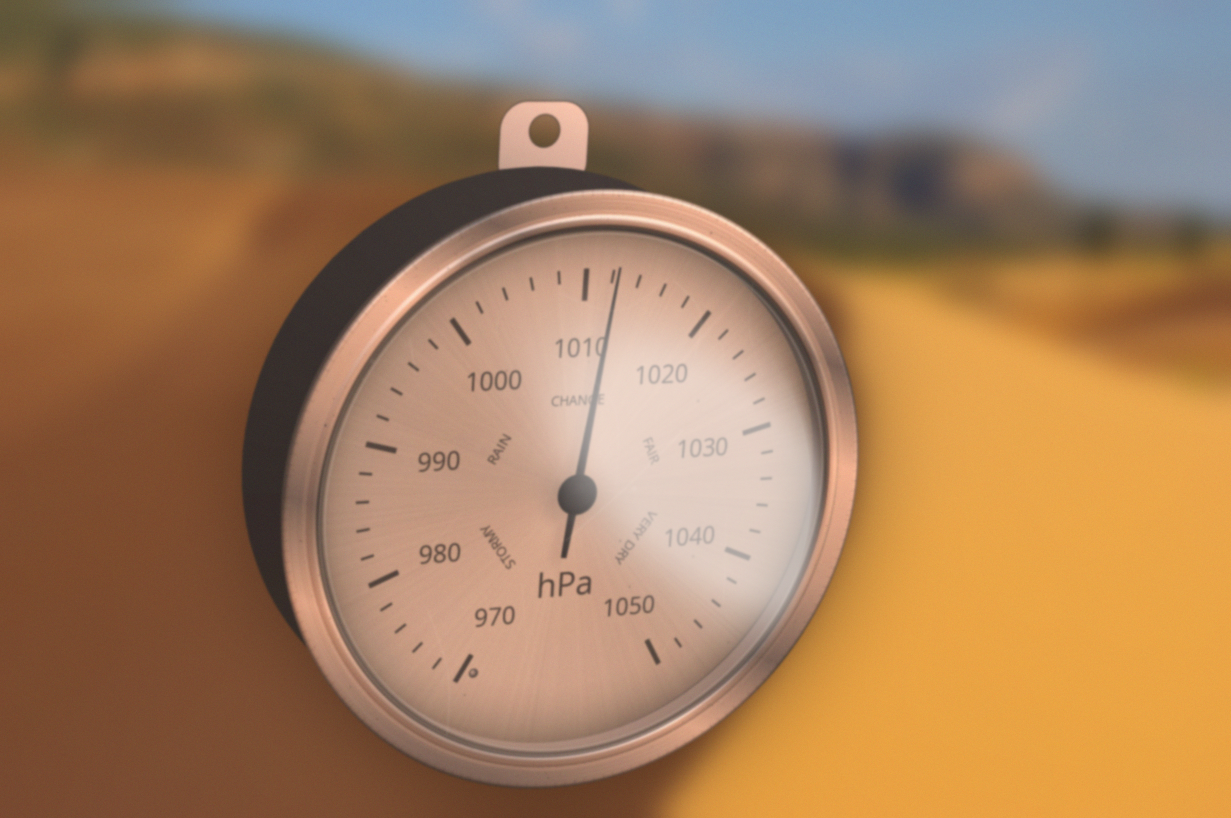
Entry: 1012 hPa
